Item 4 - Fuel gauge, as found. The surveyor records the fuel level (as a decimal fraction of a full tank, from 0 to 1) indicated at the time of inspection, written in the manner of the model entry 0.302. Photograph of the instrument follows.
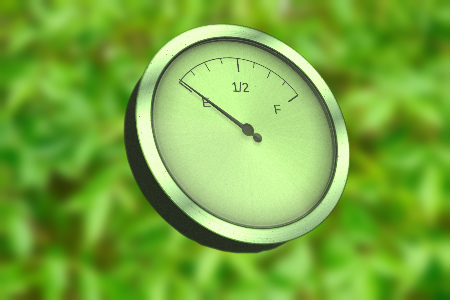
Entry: 0
